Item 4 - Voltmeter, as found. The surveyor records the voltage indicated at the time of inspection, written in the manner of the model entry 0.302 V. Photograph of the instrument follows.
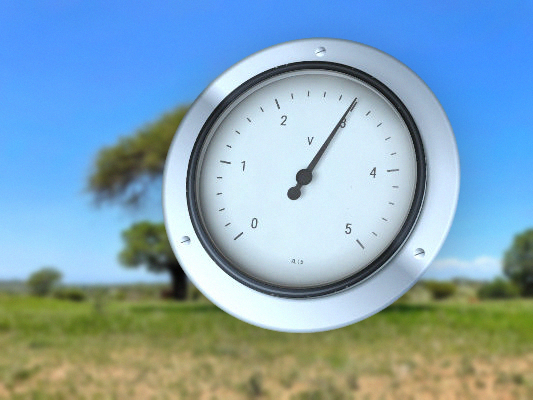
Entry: 3 V
